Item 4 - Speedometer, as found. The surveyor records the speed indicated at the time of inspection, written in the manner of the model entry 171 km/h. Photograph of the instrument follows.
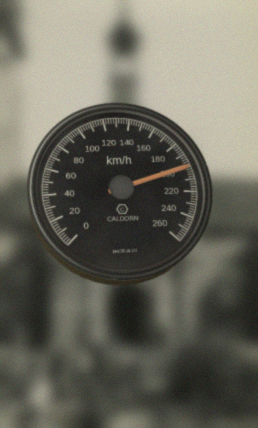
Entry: 200 km/h
